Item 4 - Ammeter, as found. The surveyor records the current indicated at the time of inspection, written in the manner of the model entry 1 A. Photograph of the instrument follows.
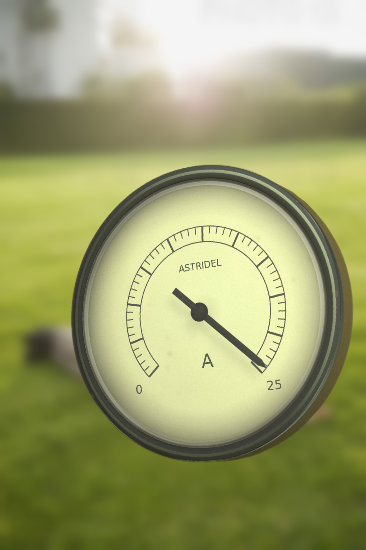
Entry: 24.5 A
